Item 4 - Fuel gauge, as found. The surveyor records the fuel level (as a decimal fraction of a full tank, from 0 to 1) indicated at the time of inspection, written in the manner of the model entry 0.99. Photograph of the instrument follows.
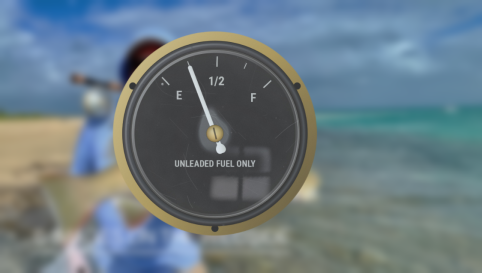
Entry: 0.25
